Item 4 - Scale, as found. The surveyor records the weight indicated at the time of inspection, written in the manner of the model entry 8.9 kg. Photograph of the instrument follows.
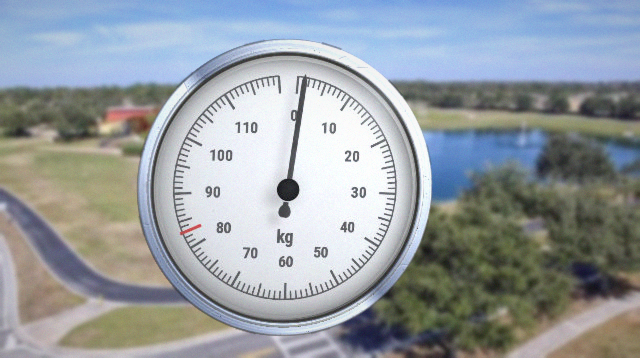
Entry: 1 kg
